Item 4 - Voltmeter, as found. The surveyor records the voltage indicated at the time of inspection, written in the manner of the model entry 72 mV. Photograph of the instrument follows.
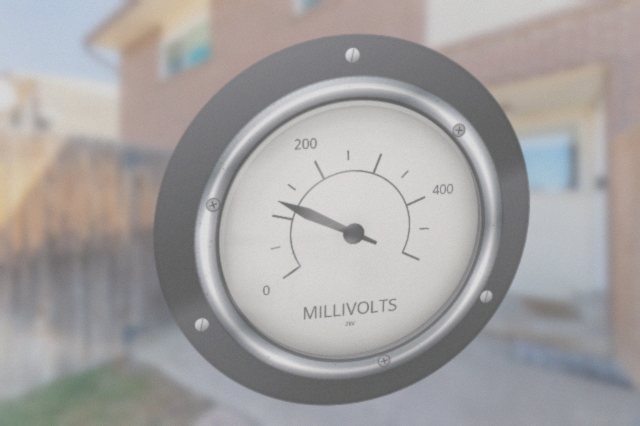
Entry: 125 mV
